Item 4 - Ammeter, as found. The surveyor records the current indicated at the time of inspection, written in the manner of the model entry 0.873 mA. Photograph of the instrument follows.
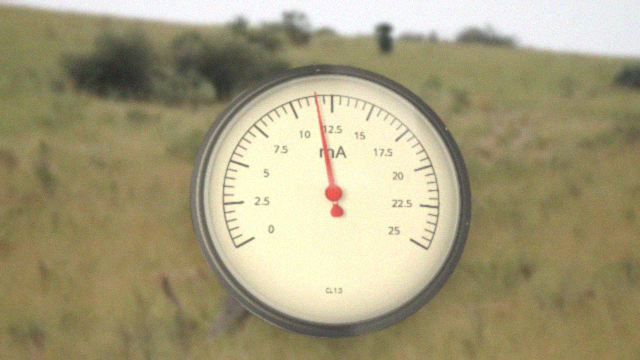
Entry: 11.5 mA
